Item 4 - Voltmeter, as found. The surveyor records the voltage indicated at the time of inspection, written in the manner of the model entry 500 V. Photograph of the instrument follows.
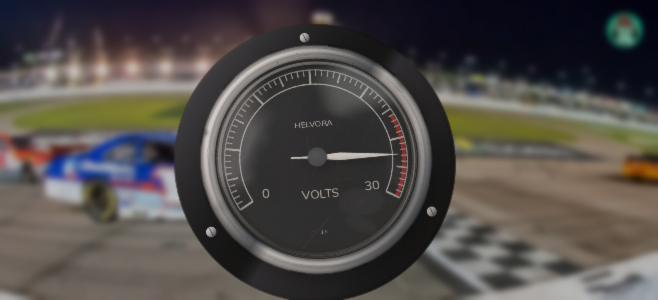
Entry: 26.5 V
